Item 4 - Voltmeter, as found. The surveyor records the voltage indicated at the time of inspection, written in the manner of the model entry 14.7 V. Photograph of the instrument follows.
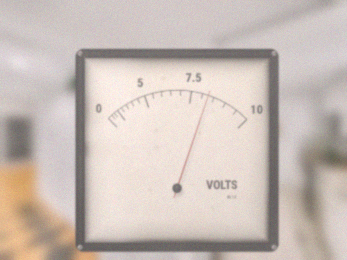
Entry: 8.25 V
